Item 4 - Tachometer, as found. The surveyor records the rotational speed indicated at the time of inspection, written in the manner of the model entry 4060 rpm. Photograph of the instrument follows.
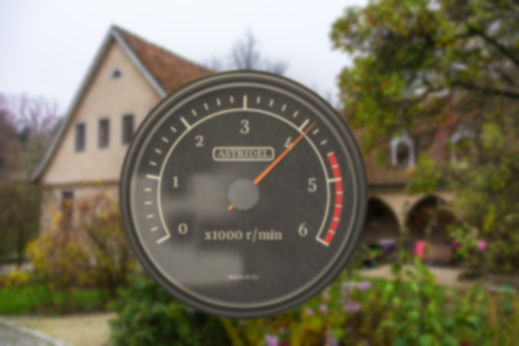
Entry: 4100 rpm
